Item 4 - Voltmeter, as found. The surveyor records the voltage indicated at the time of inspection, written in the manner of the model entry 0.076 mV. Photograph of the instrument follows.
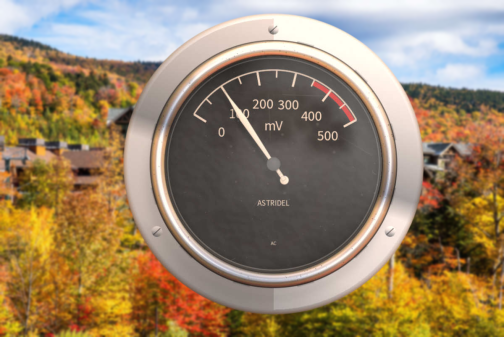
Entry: 100 mV
